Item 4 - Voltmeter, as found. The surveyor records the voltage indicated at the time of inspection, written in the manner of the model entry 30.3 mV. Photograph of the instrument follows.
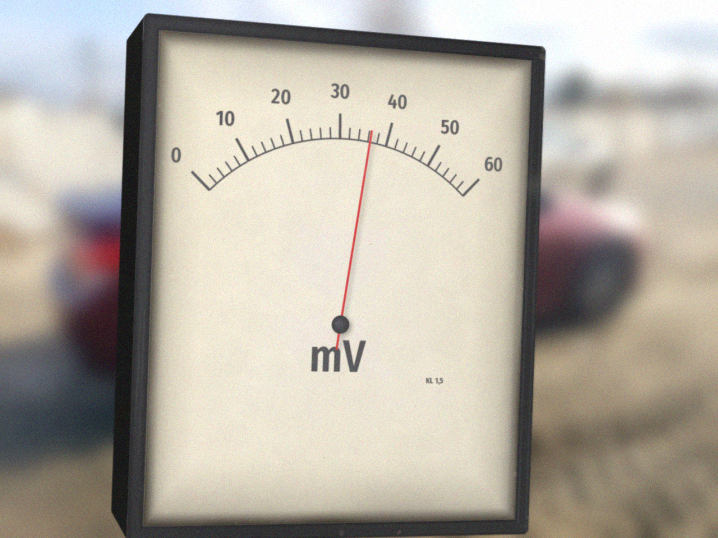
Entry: 36 mV
